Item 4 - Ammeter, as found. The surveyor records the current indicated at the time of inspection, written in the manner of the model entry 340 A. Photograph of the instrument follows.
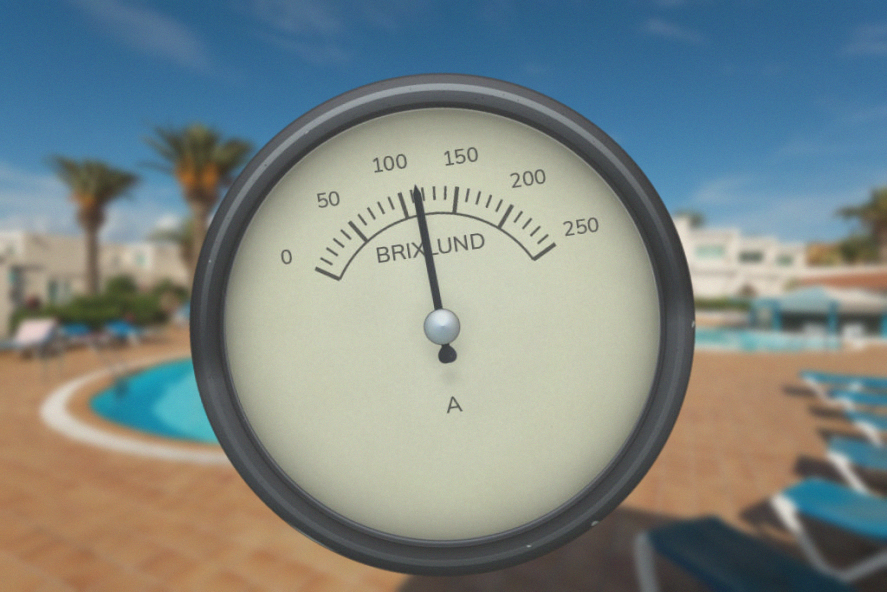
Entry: 115 A
